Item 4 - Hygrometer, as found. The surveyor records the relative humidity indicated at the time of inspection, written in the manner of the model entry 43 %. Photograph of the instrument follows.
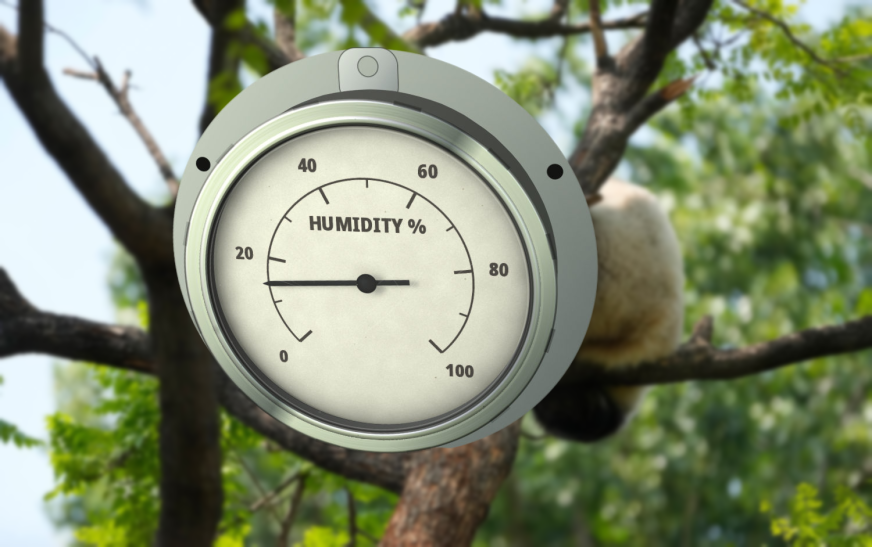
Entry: 15 %
